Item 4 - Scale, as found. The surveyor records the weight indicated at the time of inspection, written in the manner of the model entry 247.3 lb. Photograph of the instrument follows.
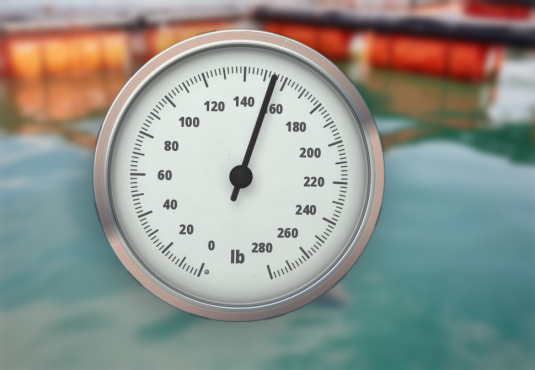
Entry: 154 lb
